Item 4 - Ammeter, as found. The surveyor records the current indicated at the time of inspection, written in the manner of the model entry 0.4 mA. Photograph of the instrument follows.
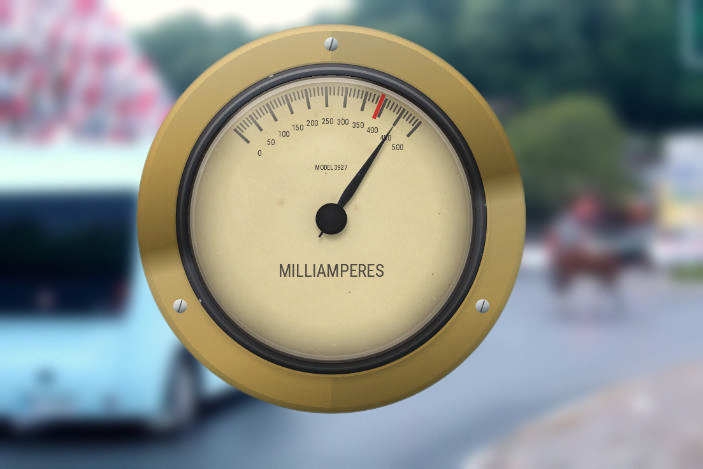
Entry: 450 mA
